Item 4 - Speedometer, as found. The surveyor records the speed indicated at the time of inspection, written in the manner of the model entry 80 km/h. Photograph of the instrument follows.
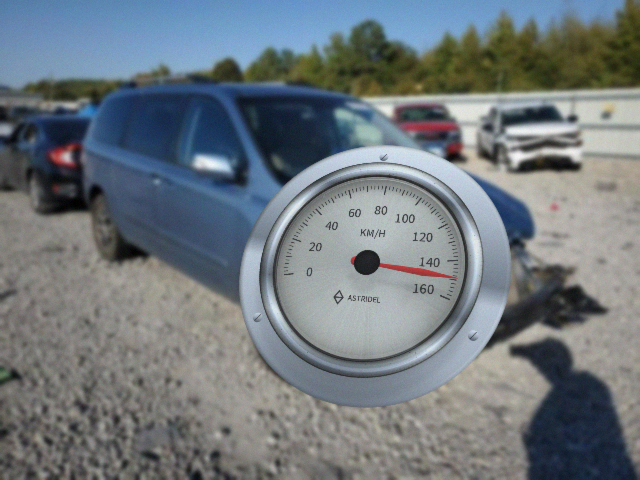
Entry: 150 km/h
